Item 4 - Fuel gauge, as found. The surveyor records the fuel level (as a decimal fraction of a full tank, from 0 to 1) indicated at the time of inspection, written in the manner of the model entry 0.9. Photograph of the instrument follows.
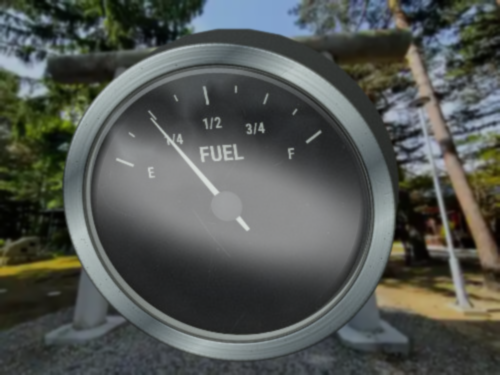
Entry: 0.25
